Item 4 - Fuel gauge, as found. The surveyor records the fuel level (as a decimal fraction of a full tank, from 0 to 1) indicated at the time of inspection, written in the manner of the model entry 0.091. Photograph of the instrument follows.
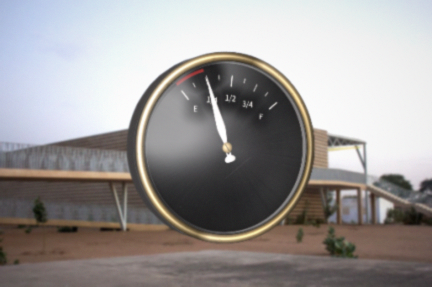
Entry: 0.25
